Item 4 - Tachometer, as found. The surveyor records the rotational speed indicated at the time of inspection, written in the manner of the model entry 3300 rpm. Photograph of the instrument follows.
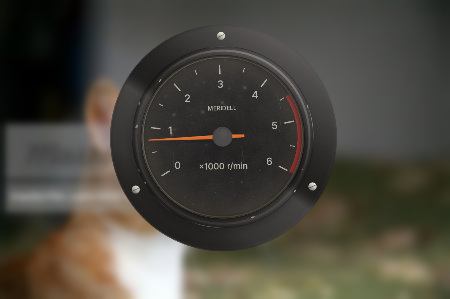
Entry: 750 rpm
